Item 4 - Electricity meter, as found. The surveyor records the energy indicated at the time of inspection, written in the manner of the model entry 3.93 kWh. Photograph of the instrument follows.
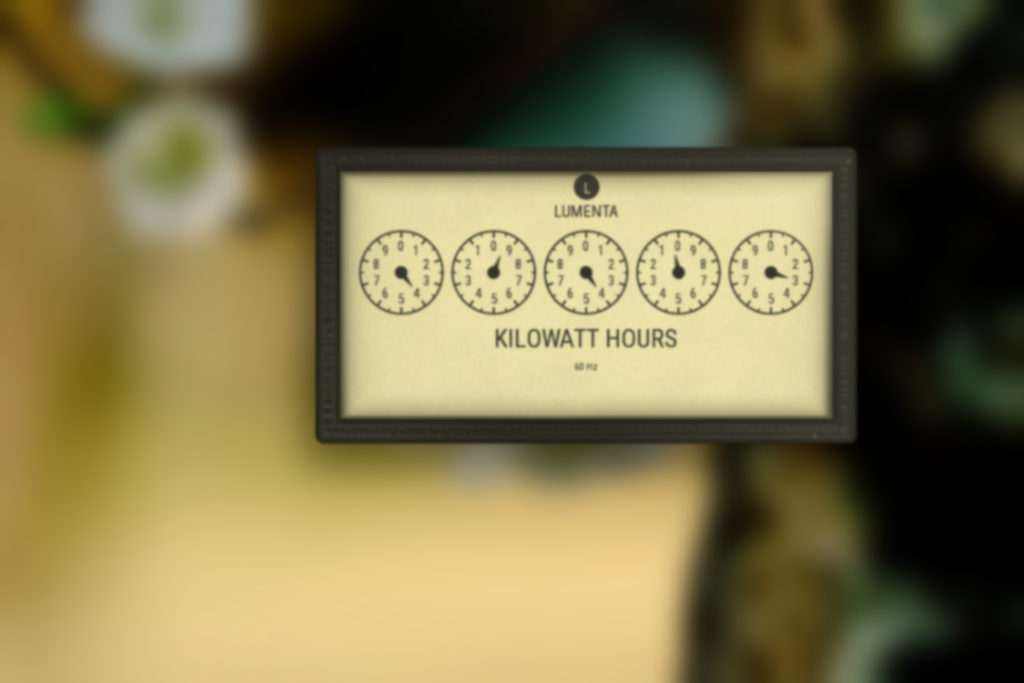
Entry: 39403 kWh
